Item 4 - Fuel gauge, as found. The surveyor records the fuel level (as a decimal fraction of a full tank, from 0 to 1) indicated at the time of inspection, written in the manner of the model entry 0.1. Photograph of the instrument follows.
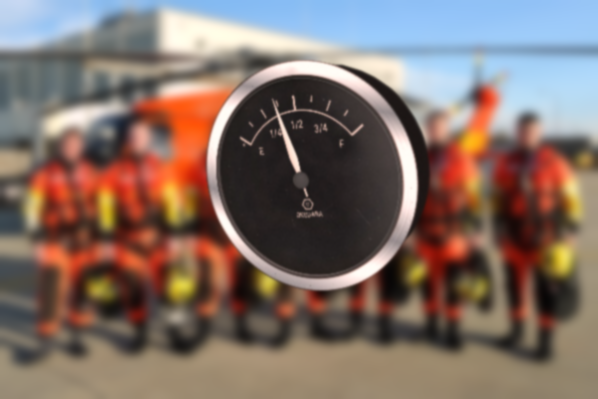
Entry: 0.375
